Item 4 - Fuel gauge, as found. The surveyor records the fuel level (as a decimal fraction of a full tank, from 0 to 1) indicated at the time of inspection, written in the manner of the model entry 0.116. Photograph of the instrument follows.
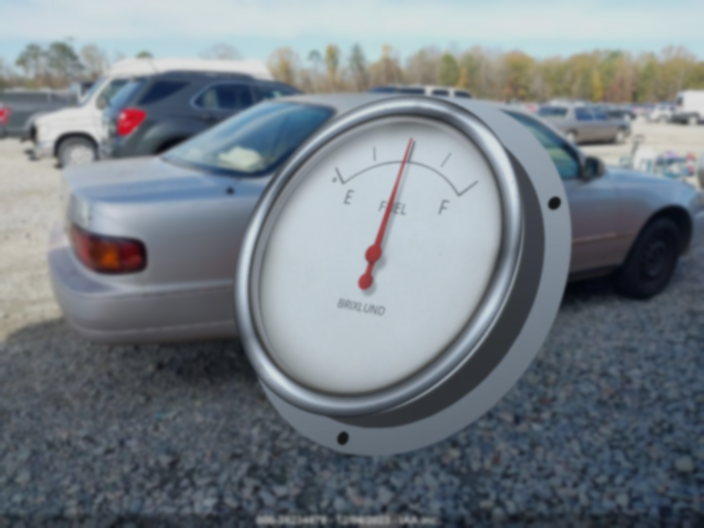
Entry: 0.5
